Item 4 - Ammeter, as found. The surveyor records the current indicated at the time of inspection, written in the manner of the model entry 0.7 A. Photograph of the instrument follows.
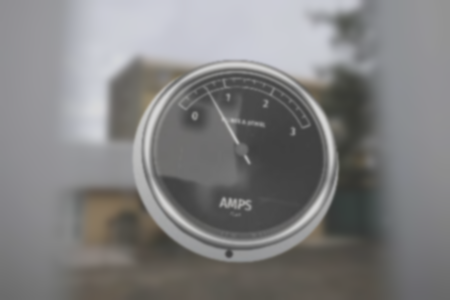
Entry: 0.6 A
